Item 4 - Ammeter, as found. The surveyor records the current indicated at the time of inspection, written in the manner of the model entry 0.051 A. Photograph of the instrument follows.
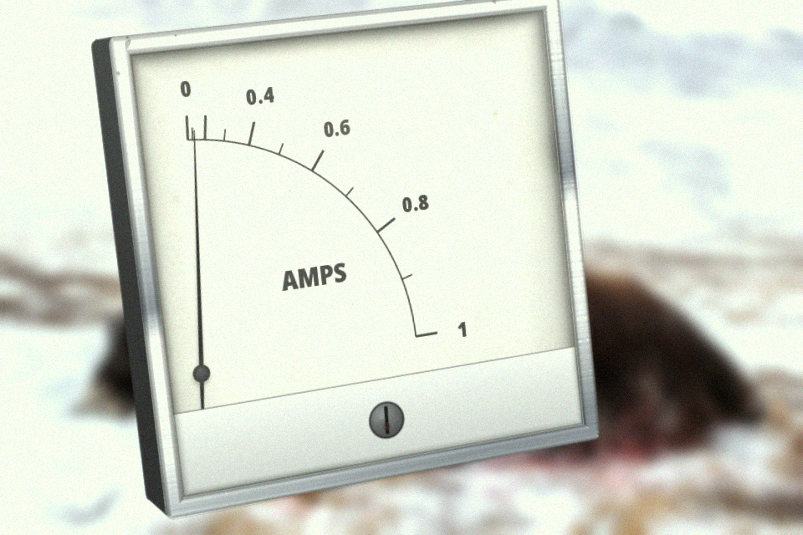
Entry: 0.1 A
